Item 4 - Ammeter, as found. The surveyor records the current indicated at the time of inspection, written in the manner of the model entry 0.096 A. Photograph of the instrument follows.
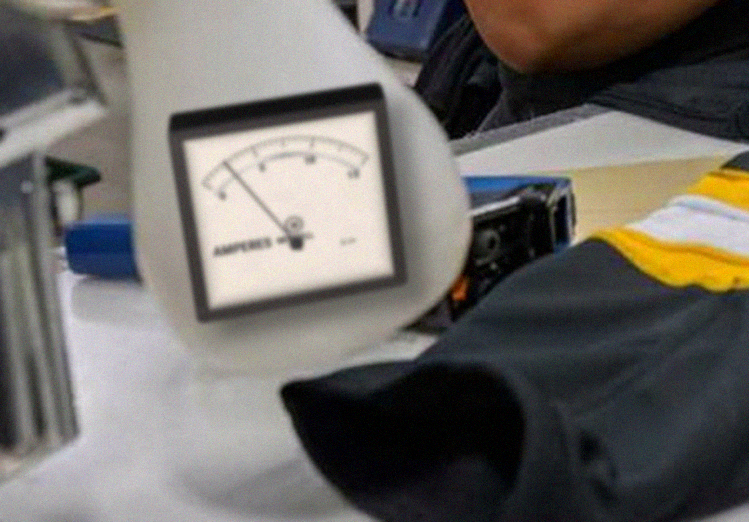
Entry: 2.5 A
